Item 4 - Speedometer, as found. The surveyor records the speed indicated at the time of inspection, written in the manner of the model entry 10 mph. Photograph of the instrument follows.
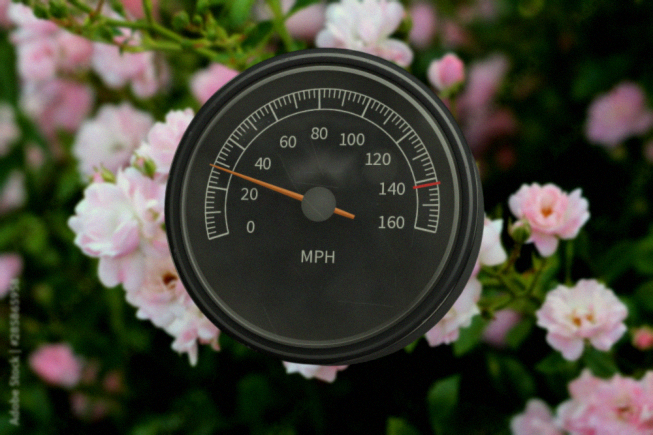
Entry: 28 mph
